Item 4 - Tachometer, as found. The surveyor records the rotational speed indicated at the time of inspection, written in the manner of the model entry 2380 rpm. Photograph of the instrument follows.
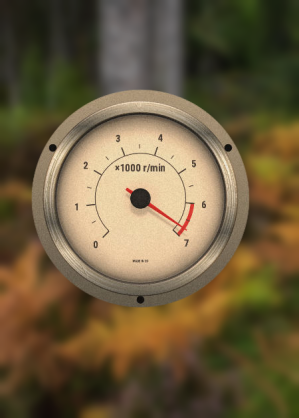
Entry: 6750 rpm
